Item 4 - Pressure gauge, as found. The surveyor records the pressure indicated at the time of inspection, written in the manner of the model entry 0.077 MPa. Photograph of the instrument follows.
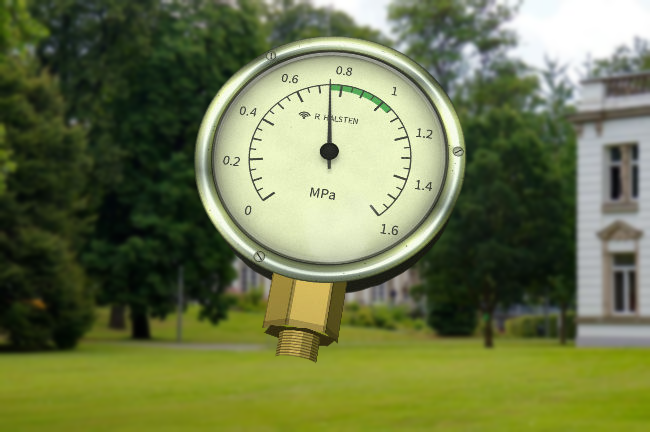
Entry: 0.75 MPa
